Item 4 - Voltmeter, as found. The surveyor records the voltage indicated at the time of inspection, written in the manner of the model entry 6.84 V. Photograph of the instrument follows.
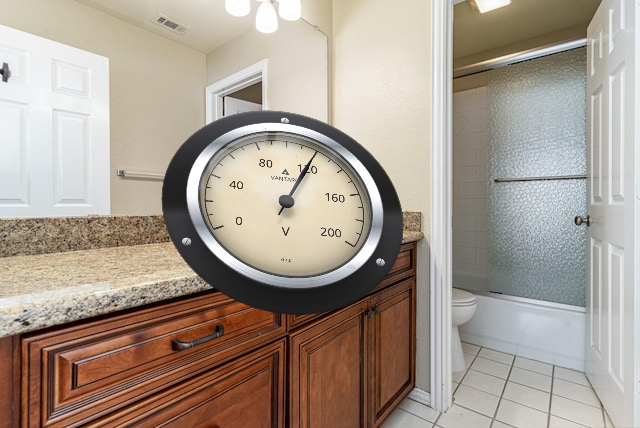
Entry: 120 V
